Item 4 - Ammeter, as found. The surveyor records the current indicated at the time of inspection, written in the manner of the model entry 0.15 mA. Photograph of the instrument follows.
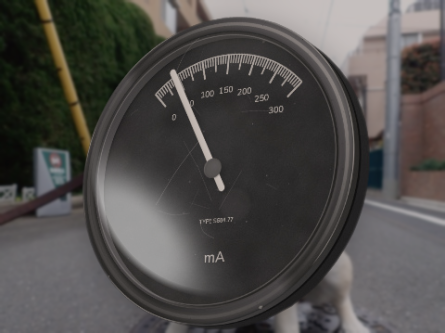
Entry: 50 mA
